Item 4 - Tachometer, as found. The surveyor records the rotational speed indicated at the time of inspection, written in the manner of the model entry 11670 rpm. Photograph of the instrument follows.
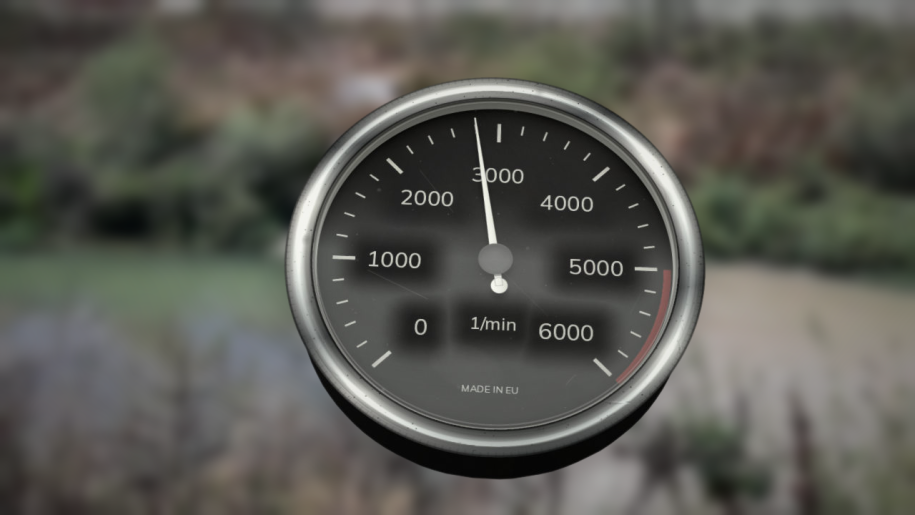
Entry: 2800 rpm
